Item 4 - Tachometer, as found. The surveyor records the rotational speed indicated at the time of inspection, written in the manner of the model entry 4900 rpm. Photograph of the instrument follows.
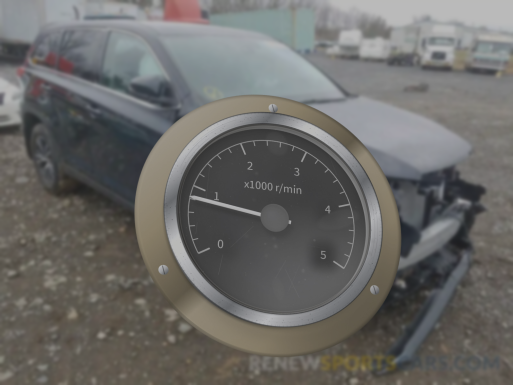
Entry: 800 rpm
